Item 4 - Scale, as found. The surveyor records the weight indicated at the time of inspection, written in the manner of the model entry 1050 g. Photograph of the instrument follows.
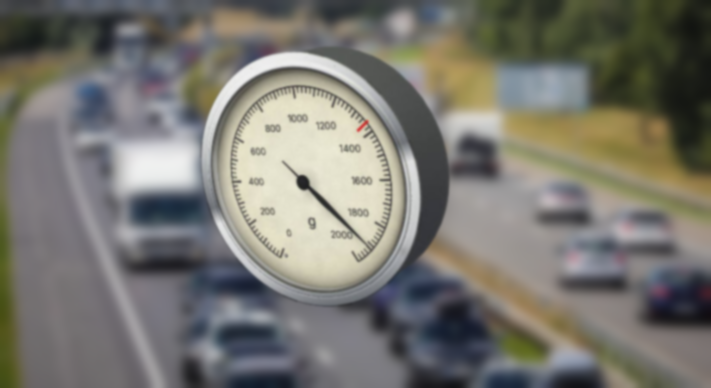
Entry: 1900 g
